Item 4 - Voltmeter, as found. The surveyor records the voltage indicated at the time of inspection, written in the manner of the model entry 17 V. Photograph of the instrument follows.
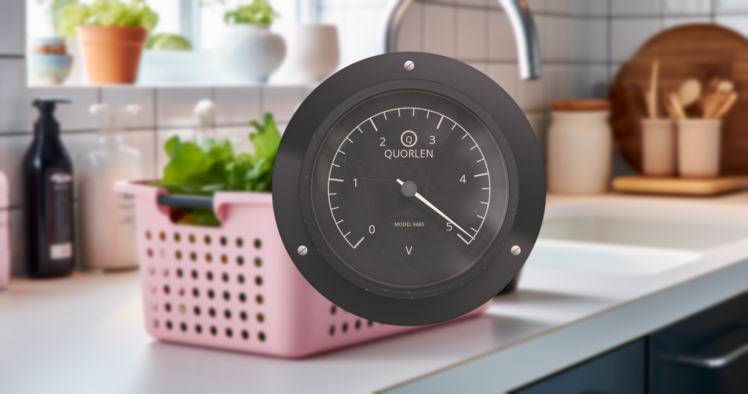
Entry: 4.9 V
